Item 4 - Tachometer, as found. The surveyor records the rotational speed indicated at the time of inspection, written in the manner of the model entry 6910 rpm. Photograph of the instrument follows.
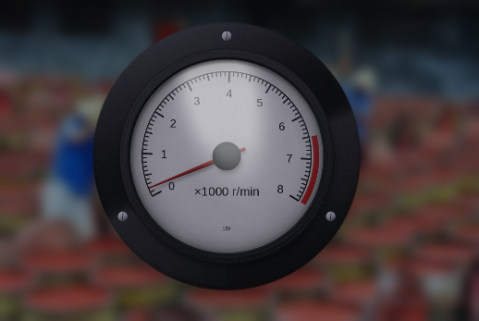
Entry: 200 rpm
